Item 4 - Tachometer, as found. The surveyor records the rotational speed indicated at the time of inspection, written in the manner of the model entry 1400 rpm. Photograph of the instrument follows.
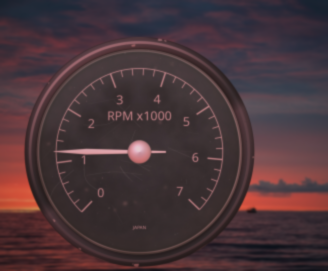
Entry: 1200 rpm
